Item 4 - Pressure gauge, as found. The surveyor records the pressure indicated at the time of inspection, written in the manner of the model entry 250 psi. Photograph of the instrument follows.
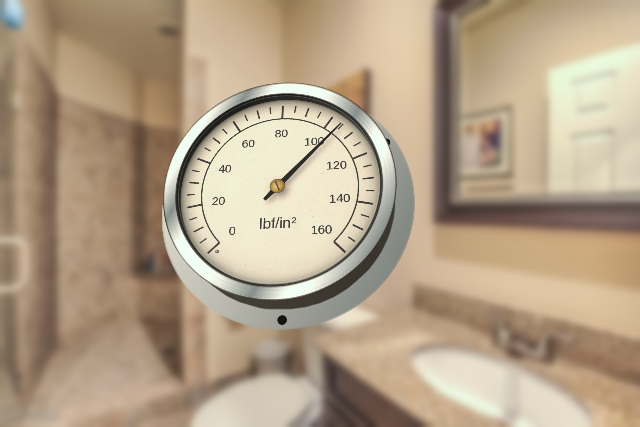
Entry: 105 psi
